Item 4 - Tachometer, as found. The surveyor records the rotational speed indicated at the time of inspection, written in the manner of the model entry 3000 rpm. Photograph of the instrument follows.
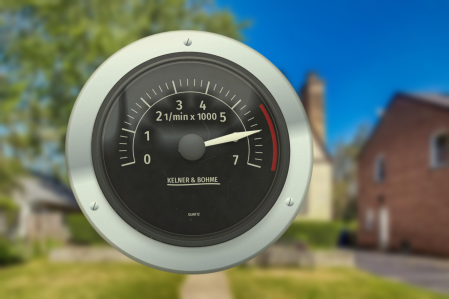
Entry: 6000 rpm
